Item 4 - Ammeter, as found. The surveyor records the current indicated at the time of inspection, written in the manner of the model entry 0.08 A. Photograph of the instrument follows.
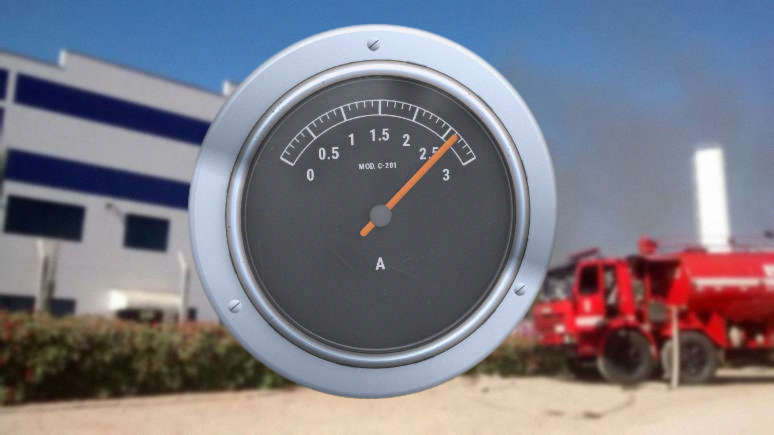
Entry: 2.6 A
